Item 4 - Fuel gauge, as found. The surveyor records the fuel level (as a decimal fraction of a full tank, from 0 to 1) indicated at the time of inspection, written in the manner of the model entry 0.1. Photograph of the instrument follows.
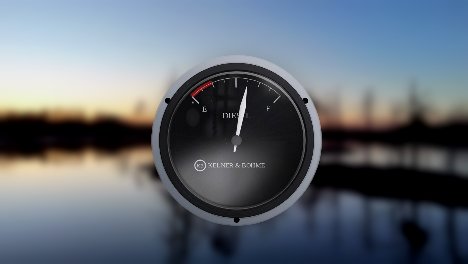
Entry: 0.625
